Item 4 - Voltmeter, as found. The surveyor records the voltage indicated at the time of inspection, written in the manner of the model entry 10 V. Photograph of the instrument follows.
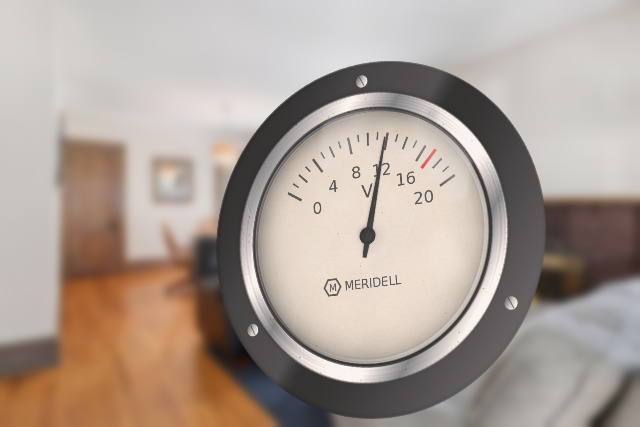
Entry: 12 V
